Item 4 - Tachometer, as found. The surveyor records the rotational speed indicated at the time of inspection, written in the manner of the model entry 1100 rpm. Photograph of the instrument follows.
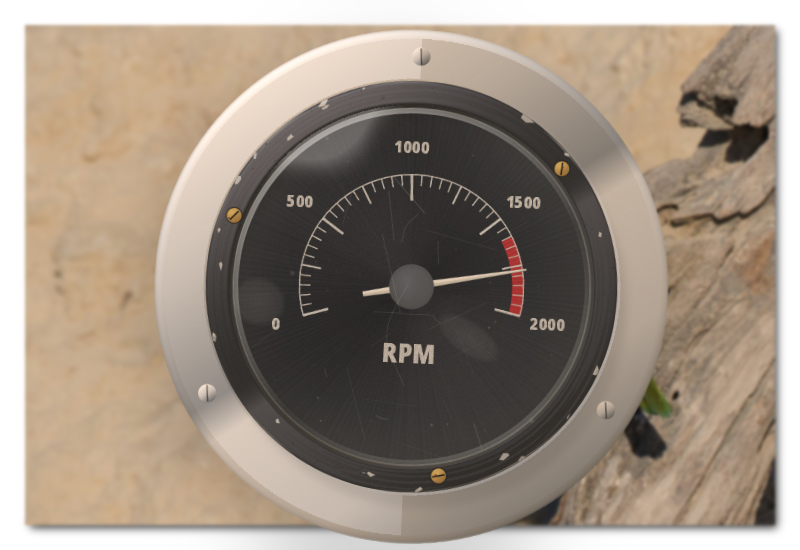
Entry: 1775 rpm
